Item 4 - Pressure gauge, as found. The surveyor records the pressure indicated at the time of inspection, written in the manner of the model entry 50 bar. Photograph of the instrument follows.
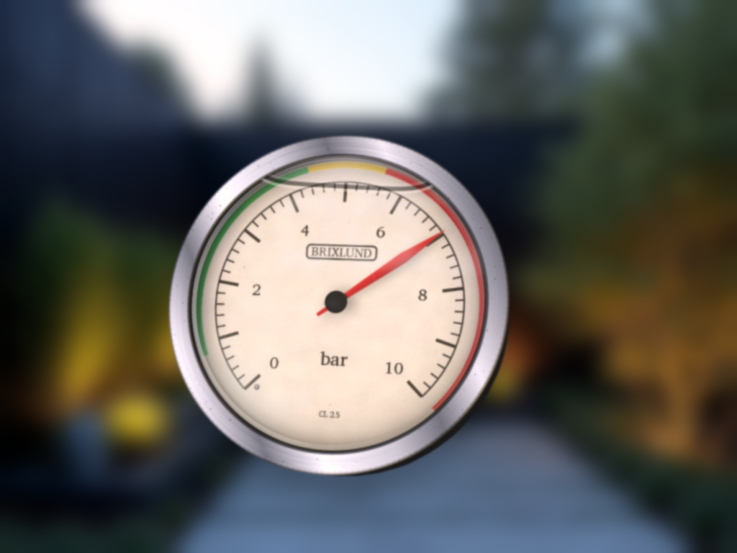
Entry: 7 bar
